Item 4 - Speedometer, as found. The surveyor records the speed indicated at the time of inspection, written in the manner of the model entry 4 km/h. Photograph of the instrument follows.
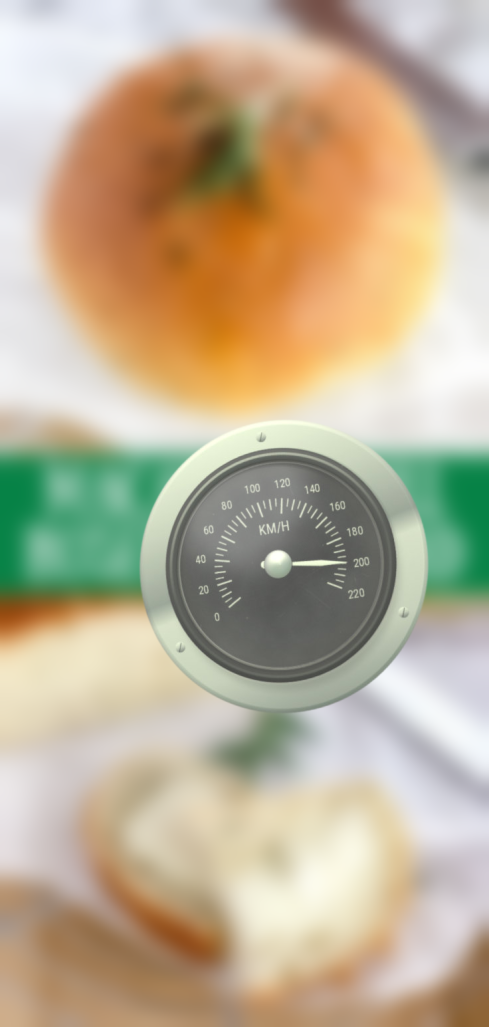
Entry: 200 km/h
